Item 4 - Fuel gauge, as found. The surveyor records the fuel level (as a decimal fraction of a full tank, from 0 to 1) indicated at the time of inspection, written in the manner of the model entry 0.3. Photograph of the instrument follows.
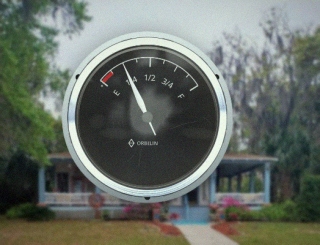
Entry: 0.25
